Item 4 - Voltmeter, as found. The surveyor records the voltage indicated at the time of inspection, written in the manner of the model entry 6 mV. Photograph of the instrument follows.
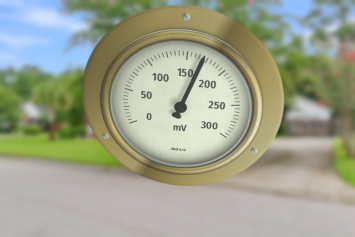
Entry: 170 mV
